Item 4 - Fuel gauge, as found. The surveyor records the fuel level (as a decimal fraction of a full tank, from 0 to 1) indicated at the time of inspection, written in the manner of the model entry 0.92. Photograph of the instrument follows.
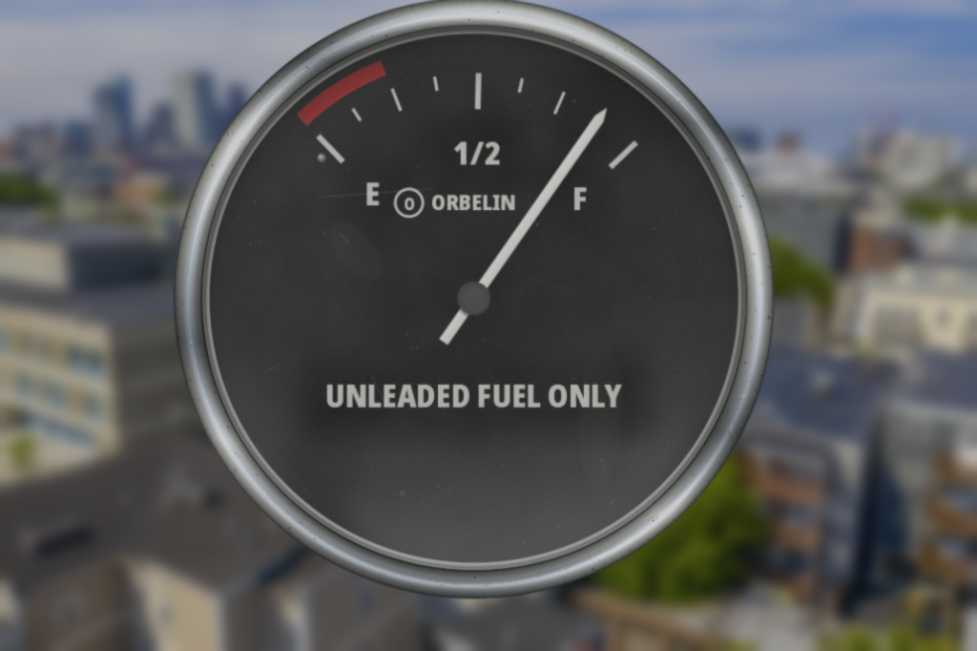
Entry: 0.875
